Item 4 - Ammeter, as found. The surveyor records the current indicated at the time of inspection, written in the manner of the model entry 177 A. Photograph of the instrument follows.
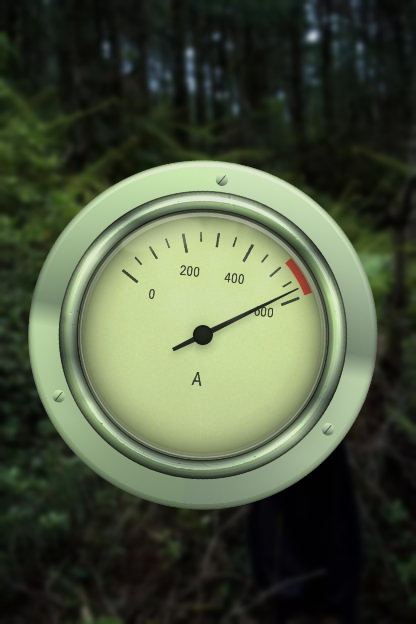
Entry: 575 A
